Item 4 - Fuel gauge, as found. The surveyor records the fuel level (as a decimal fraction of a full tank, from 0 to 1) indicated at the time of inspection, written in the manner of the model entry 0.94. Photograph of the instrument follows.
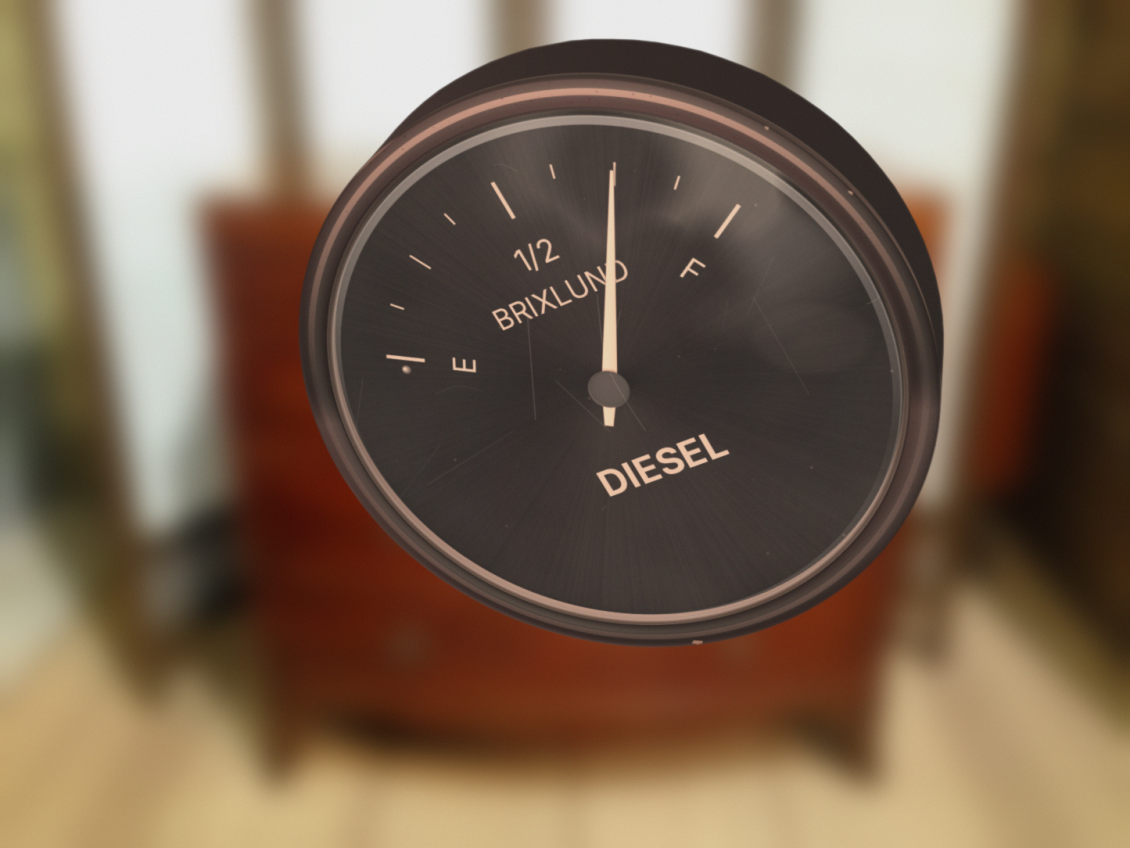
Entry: 0.75
